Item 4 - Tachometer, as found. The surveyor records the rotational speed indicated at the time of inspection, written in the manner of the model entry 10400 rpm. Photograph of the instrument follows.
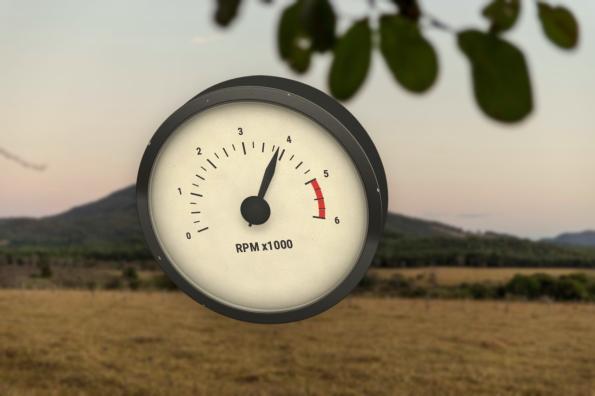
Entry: 3875 rpm
